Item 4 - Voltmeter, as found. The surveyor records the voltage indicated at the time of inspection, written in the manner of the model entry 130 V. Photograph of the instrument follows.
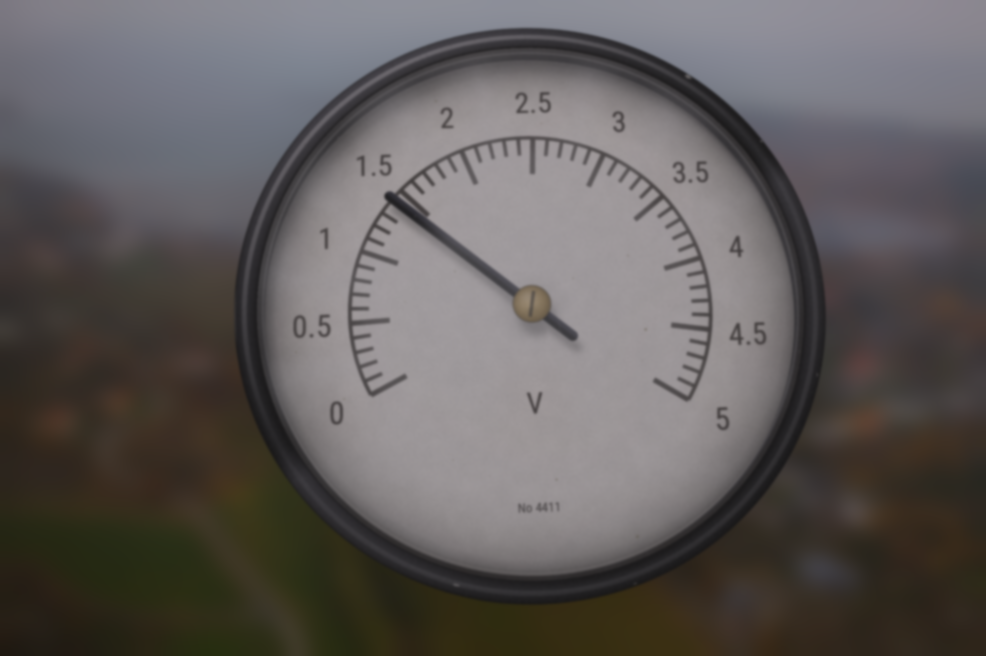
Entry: 1.4 V
